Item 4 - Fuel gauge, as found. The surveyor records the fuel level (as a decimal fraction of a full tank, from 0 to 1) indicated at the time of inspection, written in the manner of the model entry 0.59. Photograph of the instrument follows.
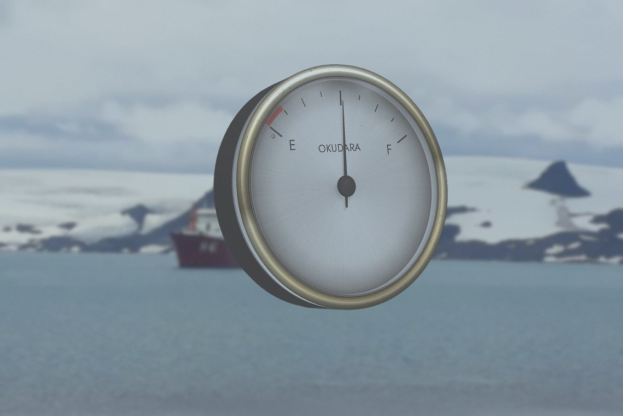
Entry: 0.5
